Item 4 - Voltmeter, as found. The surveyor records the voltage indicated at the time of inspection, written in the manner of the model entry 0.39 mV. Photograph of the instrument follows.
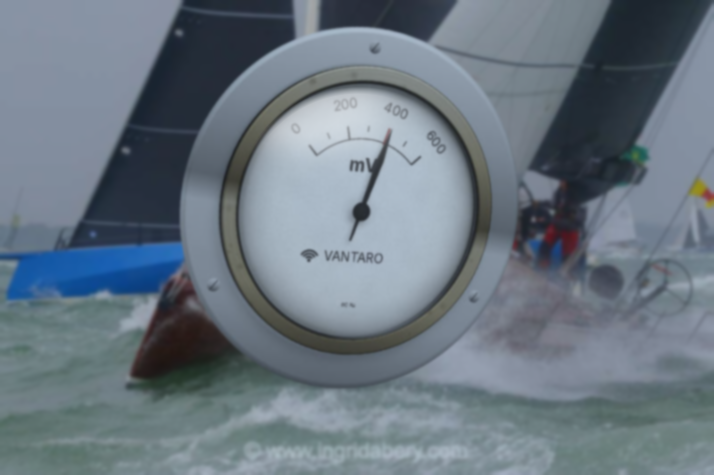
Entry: 400 mV
